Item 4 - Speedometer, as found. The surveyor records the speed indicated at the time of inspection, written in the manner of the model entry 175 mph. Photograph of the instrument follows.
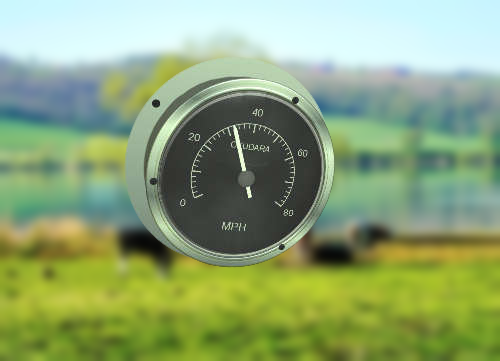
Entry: 32 mph
